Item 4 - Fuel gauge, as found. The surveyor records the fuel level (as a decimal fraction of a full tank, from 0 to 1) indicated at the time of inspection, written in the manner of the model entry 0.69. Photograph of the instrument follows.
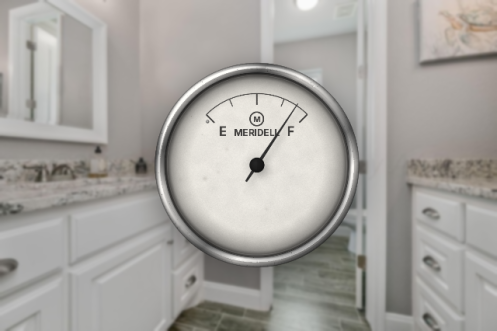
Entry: 0.875
